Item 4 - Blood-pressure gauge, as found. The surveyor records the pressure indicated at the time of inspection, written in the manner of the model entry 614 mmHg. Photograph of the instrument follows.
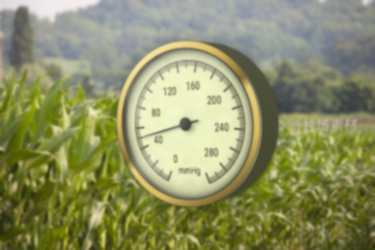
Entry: 50 mmHg
